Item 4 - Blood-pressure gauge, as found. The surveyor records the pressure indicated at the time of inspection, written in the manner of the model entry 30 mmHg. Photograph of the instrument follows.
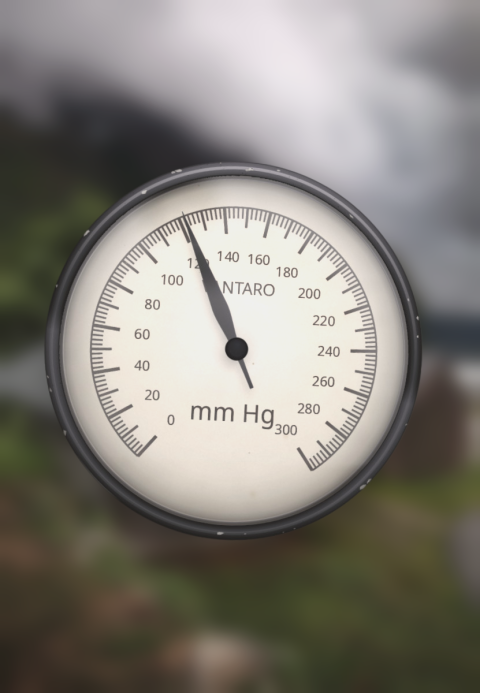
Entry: 122 mmHg
